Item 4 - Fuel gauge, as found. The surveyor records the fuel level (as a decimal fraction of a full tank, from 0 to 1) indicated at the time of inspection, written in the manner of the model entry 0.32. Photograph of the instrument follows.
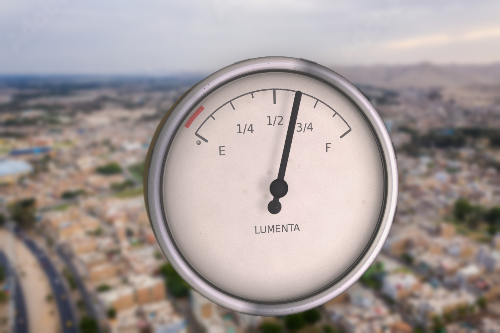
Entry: 0.625
